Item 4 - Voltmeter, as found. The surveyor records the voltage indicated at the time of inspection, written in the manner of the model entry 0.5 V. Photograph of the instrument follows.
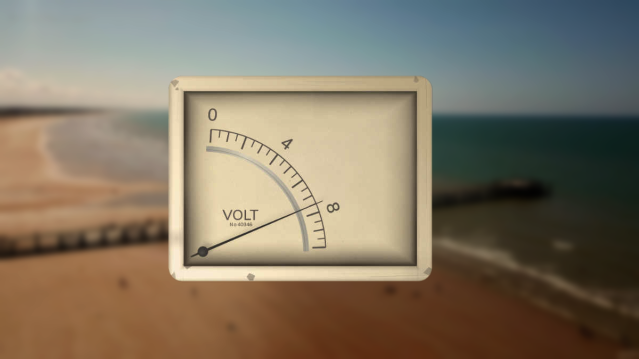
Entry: 7.5 V
